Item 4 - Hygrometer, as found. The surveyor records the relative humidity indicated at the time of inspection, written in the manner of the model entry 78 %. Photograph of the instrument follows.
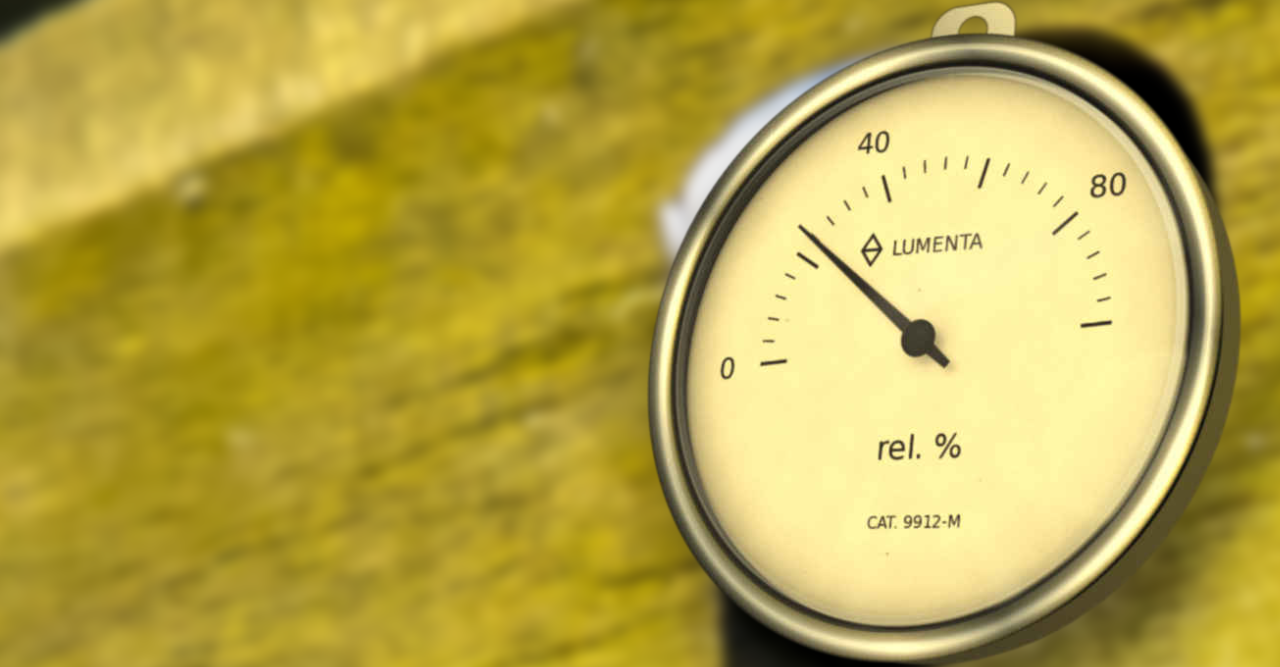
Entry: 24 %
